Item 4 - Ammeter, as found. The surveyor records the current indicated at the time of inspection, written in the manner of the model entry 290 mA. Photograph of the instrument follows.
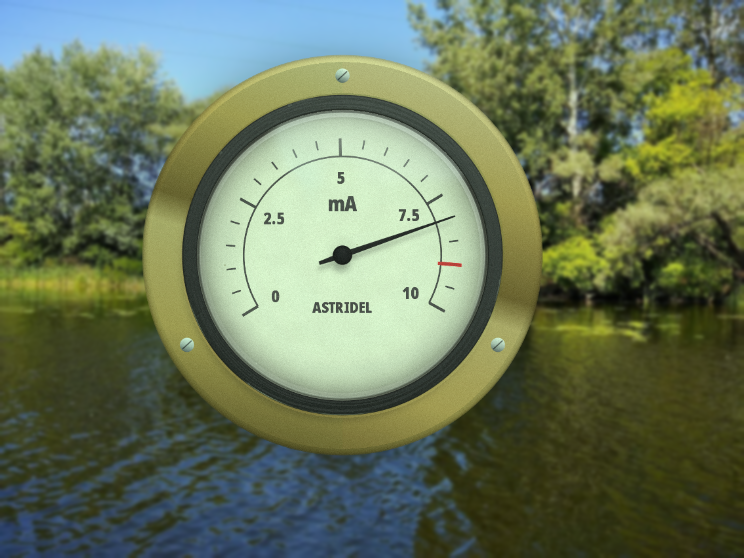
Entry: 8 mA
